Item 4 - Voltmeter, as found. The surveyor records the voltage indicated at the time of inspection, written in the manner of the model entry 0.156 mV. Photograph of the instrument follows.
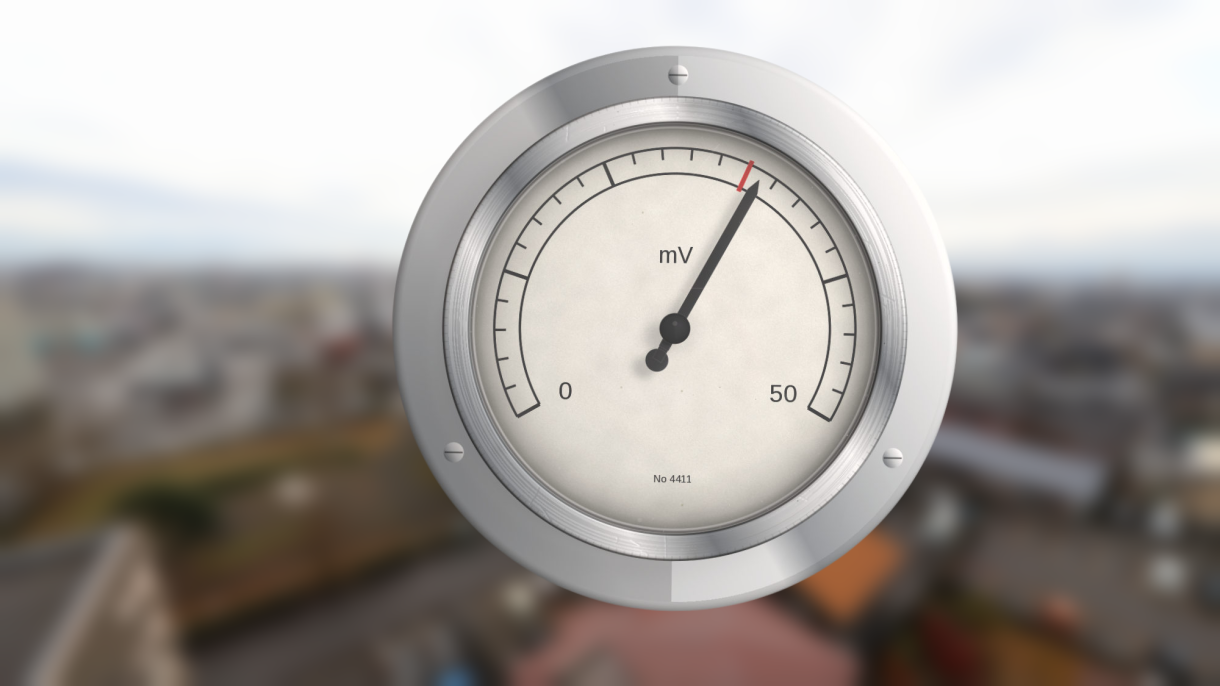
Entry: 31 mV
